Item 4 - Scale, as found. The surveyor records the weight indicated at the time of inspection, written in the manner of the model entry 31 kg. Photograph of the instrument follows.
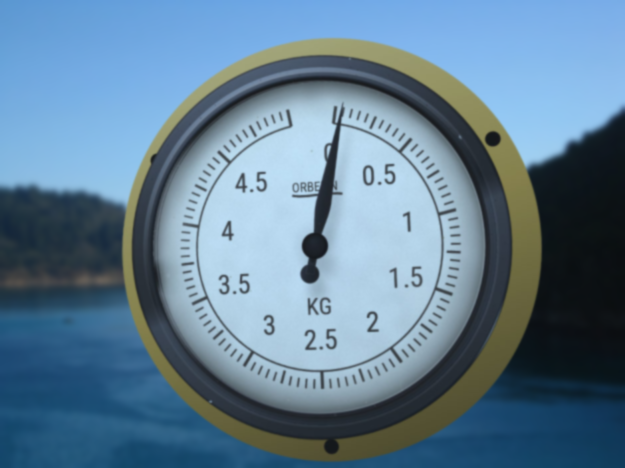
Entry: 0.05 kg
